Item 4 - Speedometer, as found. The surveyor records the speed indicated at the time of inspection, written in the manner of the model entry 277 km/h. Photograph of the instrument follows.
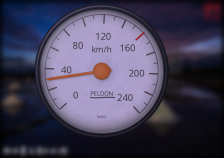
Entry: 30 km/h
